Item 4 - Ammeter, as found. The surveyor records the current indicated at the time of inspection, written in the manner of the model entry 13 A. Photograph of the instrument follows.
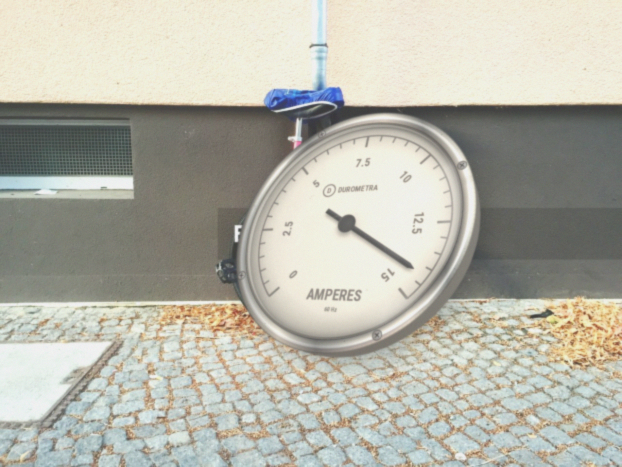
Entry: 14.25 A
